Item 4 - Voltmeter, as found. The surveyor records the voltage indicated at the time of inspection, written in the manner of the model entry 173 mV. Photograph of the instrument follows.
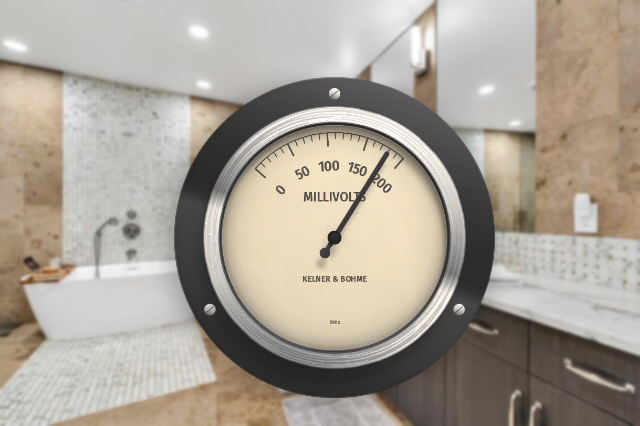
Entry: 180 mV
